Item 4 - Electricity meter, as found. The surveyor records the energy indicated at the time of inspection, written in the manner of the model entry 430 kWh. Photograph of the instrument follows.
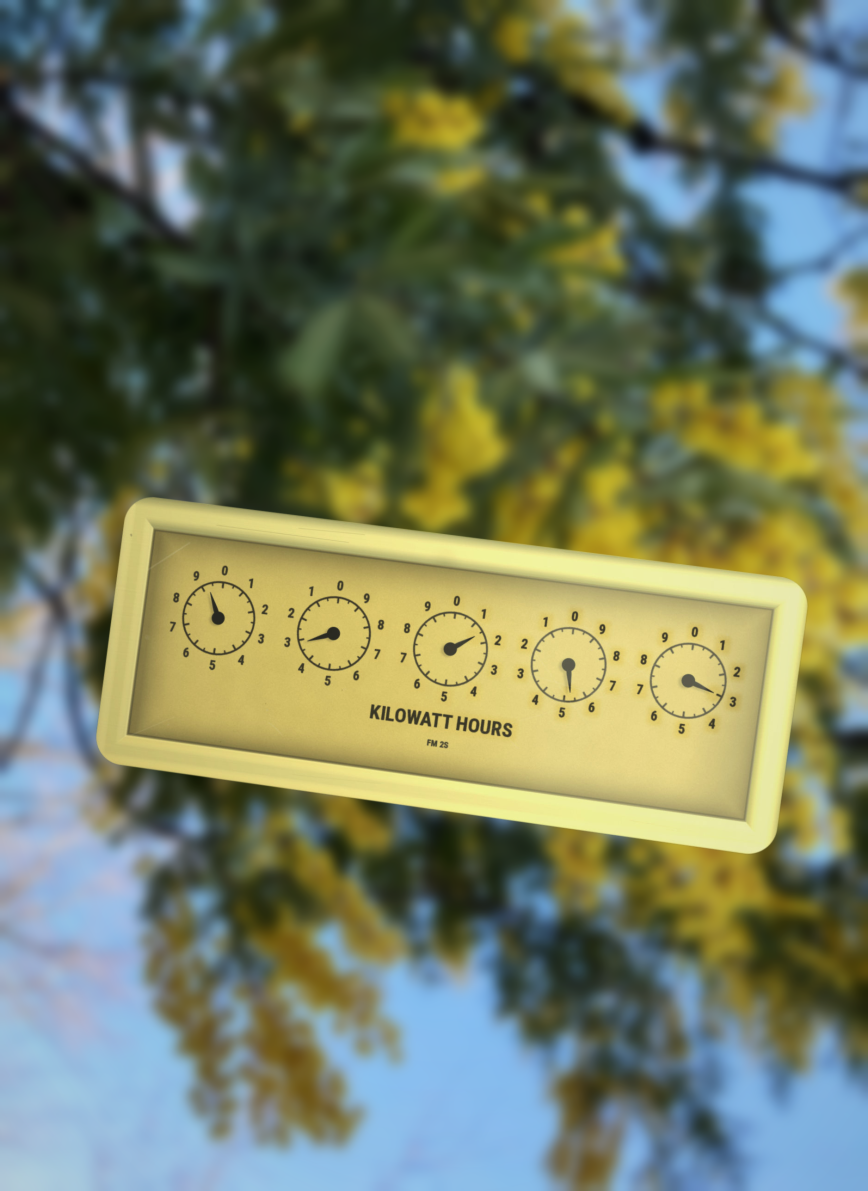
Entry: 93153 kWh
